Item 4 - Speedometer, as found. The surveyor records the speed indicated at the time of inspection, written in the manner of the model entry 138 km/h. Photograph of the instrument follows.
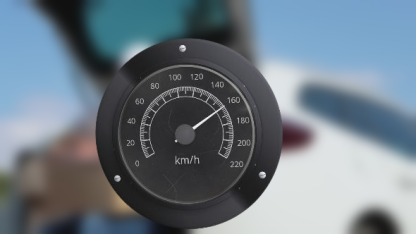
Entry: 160 km/h
